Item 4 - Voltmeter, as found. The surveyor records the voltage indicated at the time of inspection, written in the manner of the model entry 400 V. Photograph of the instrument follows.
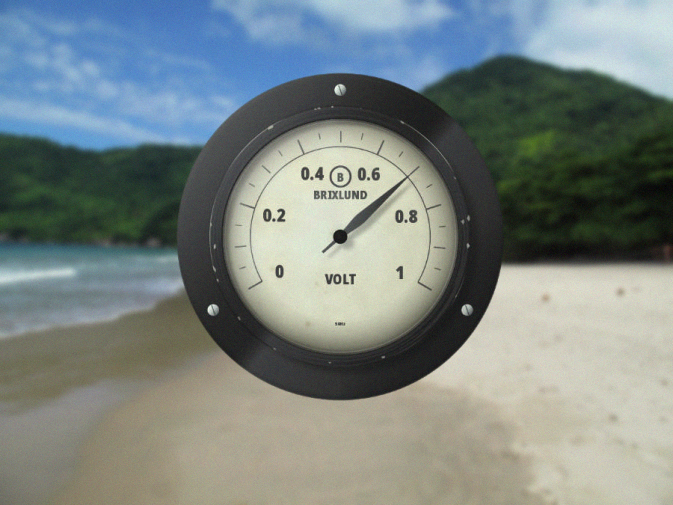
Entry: 0.7 V
